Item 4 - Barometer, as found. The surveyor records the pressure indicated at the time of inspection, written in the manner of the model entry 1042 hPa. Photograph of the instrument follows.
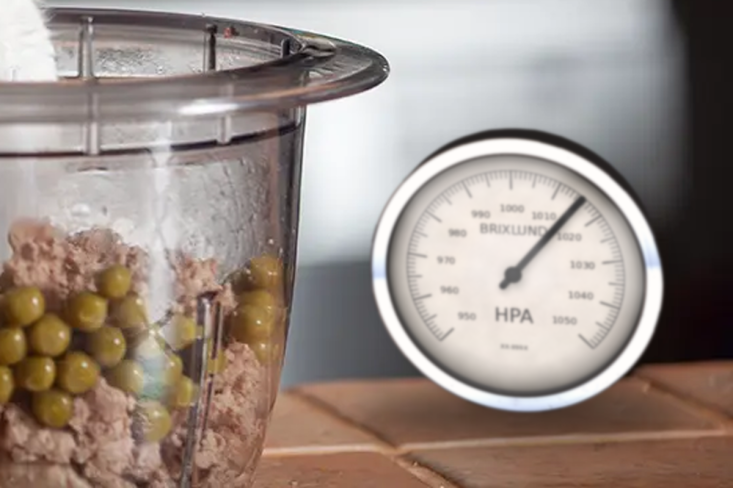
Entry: 1015 hPa
